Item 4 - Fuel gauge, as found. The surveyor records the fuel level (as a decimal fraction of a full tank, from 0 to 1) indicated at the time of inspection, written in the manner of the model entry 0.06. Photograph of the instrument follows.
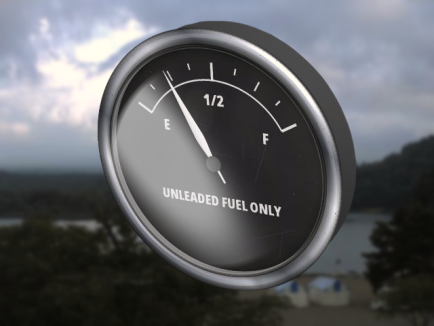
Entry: 0.25
